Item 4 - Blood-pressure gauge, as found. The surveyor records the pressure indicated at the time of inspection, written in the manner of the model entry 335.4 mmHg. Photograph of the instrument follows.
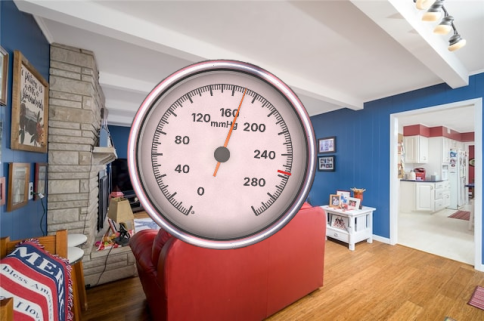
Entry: 170 mmHg
